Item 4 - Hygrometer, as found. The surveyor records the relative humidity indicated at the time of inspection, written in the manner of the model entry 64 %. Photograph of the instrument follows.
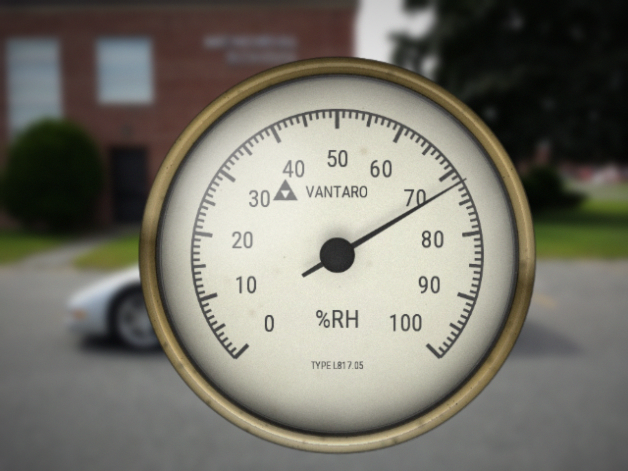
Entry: 72 %
